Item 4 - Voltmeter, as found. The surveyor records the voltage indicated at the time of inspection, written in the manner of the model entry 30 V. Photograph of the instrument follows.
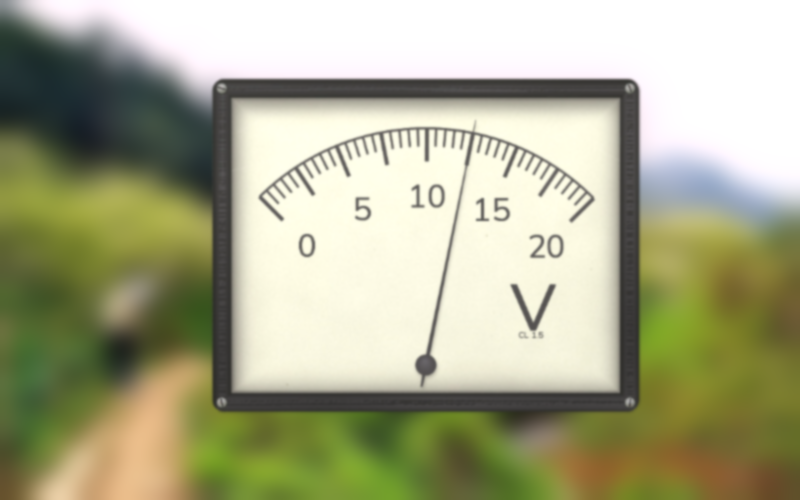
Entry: 12.5 V
